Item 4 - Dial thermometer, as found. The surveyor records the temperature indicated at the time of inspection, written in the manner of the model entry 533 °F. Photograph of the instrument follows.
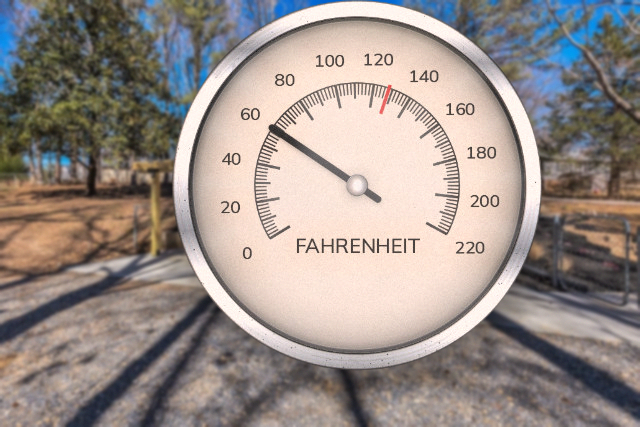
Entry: 60 °F
